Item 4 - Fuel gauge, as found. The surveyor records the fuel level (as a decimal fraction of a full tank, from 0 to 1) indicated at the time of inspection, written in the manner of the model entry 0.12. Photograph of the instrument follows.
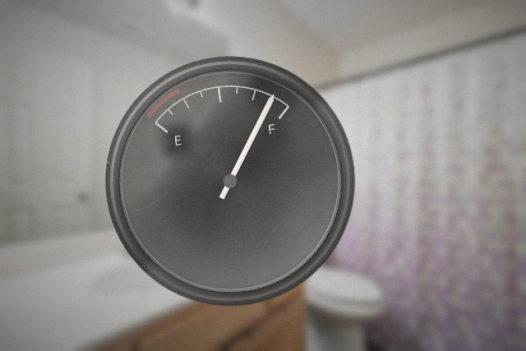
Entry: 0.875
